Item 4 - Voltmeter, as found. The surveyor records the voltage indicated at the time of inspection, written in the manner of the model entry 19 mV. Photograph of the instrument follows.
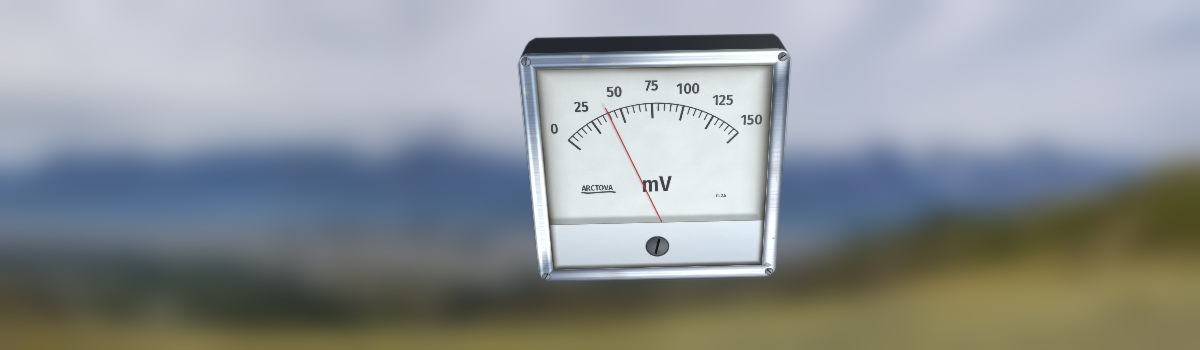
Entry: 40 mV
